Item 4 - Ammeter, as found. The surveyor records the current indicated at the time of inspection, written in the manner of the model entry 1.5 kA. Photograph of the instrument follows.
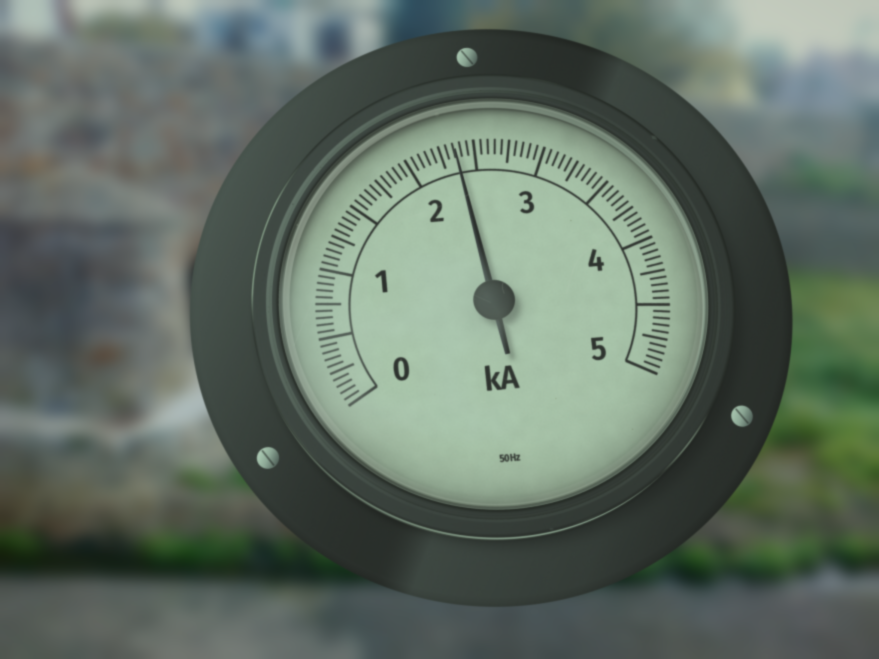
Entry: 2.35 kA
